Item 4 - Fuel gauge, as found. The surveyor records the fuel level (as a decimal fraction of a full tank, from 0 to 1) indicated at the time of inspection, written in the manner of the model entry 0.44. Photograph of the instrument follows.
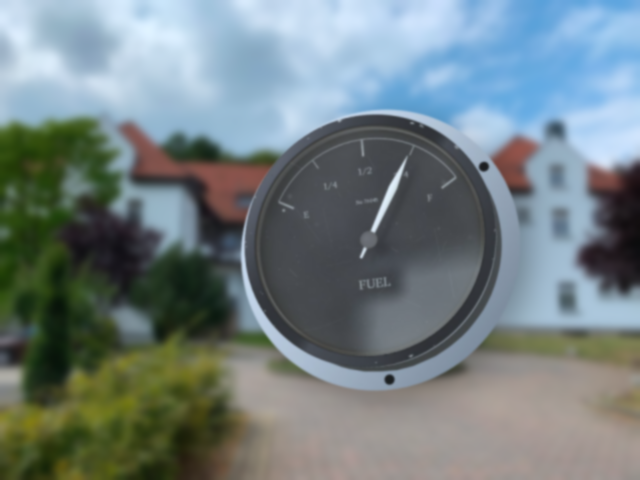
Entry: 0.75
